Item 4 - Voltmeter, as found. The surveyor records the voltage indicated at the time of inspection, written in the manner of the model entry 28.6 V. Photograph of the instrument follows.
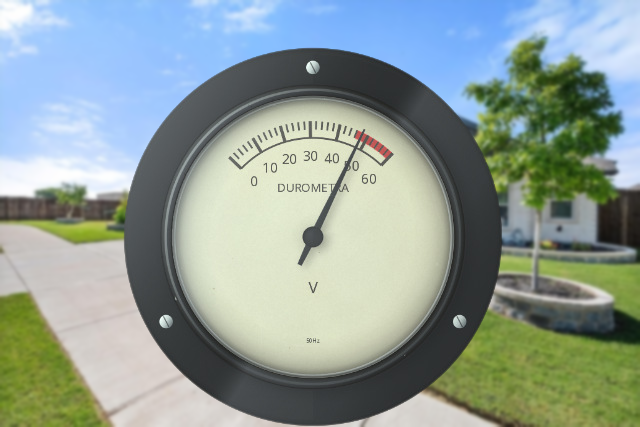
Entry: 48 V
